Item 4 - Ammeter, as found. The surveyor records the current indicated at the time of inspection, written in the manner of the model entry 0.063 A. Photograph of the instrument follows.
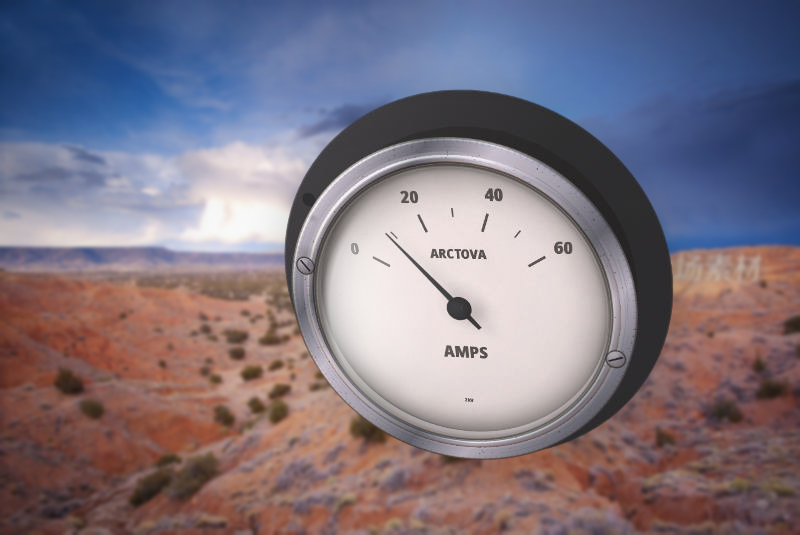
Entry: 10 A
